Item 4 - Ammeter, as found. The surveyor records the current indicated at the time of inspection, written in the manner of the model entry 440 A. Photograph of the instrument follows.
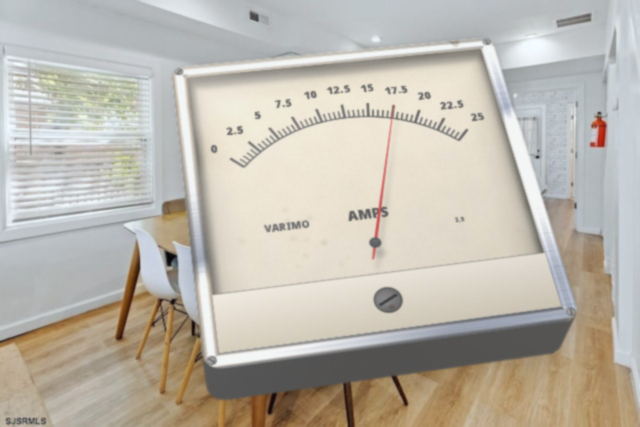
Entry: 17.5 A
